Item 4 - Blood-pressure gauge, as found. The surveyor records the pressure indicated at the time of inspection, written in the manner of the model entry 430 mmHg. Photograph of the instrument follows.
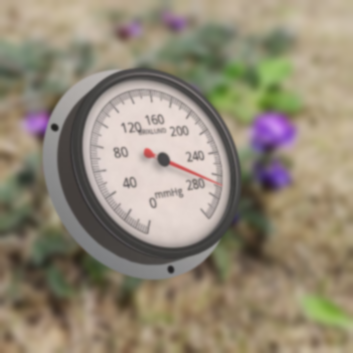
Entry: 270 mmHg
